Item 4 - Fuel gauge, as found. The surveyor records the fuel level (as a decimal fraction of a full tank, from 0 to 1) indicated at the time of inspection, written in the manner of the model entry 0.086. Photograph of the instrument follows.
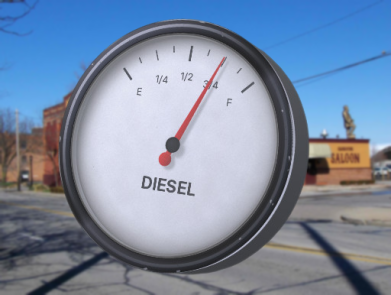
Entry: 0.75
